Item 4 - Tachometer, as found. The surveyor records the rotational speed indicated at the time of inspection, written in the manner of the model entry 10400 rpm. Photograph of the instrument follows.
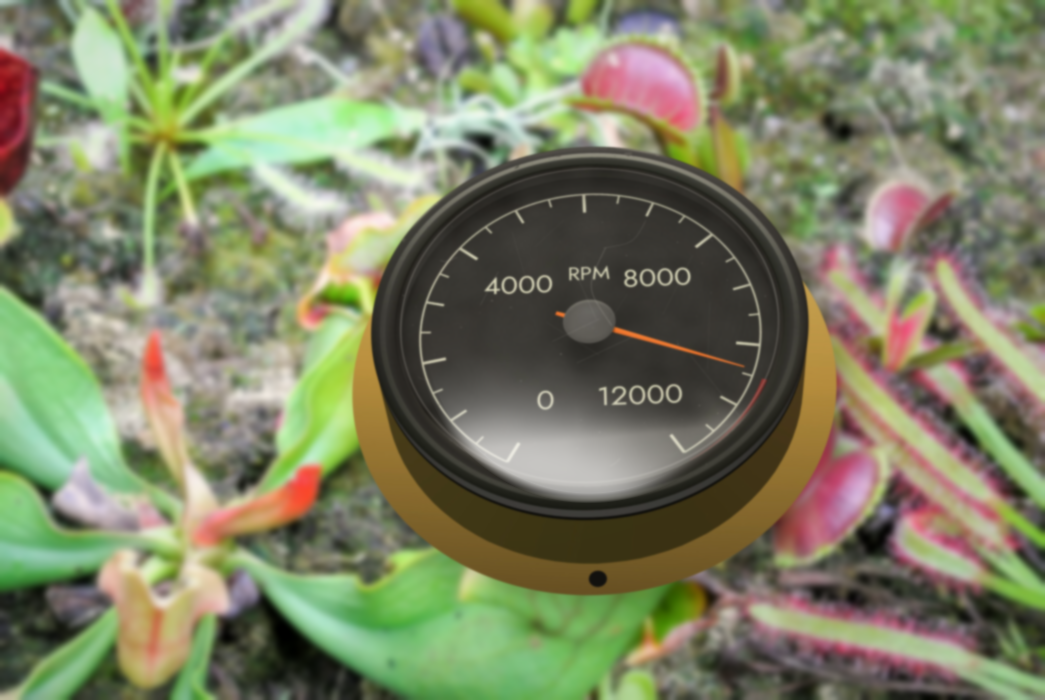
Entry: 10500 rpm
